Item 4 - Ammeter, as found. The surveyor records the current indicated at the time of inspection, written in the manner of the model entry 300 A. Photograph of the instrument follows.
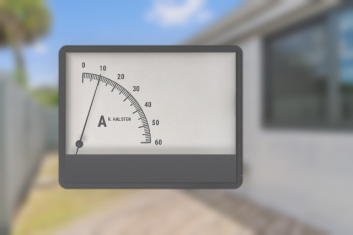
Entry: 10 A
